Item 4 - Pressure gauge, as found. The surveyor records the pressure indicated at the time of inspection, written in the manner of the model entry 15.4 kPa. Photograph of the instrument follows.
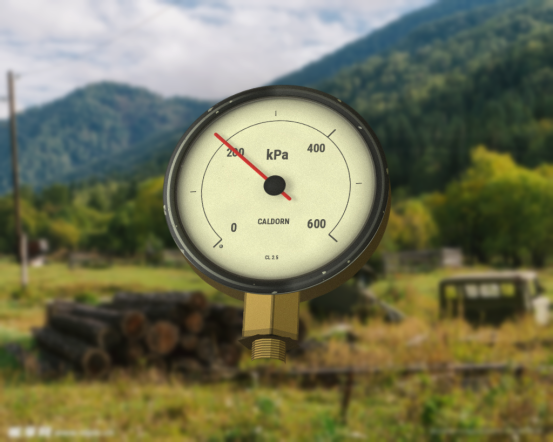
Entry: 200 kPa
